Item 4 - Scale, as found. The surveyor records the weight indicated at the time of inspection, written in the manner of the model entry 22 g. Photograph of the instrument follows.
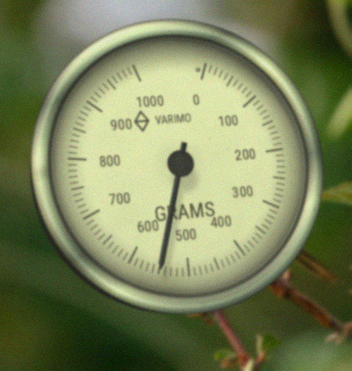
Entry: 550 g
